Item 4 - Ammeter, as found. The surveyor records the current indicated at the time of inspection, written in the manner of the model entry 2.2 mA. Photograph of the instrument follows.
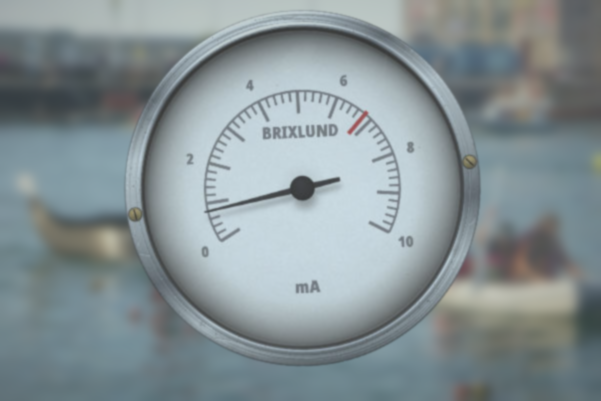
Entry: 0.8 mA
